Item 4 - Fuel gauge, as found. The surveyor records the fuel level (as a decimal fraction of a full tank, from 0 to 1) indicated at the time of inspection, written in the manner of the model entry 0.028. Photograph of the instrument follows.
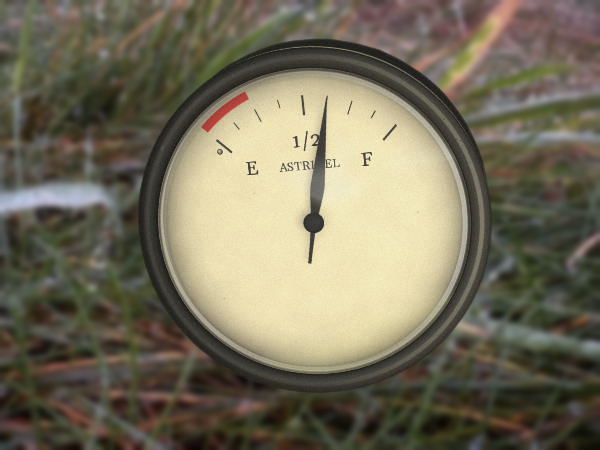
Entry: 0.625
